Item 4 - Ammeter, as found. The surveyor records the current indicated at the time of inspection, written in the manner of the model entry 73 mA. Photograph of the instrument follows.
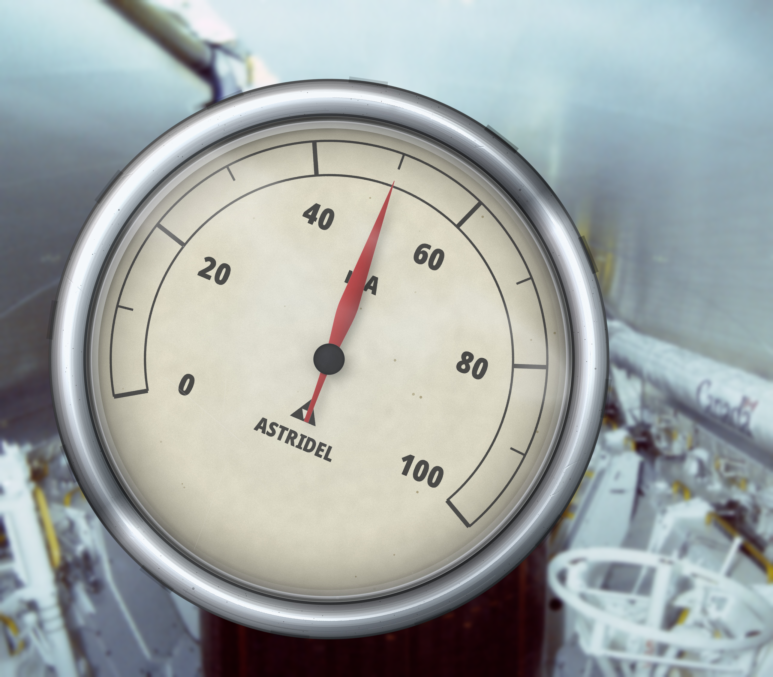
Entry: 50 mA
